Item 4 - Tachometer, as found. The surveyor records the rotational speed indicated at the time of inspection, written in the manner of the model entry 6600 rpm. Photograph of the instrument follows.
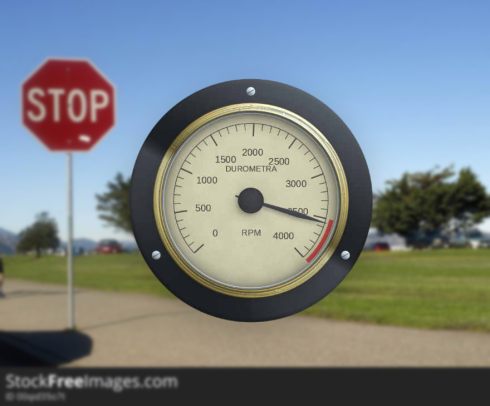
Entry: 3550 rpm
